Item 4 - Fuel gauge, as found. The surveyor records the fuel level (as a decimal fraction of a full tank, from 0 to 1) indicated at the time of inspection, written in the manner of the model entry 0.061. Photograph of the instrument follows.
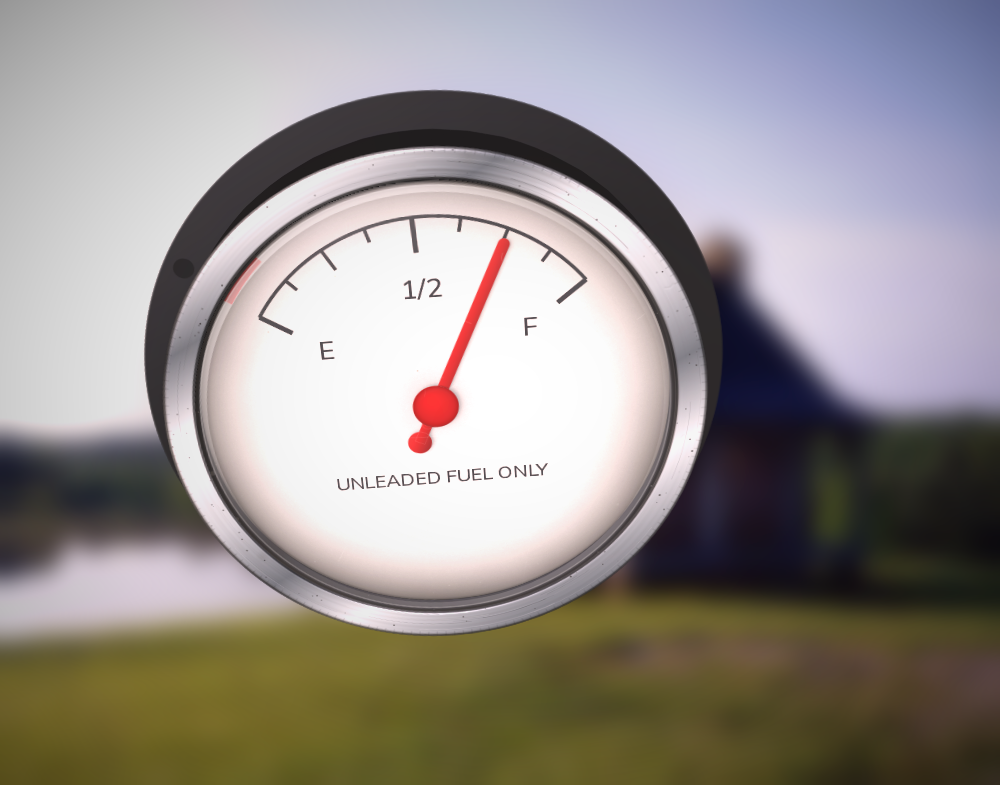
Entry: 0.75
